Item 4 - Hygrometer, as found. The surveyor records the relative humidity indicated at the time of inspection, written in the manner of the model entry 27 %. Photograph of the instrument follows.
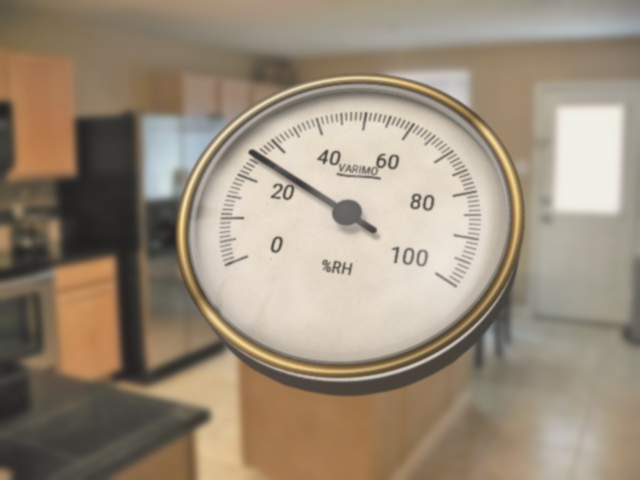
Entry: 25 %
